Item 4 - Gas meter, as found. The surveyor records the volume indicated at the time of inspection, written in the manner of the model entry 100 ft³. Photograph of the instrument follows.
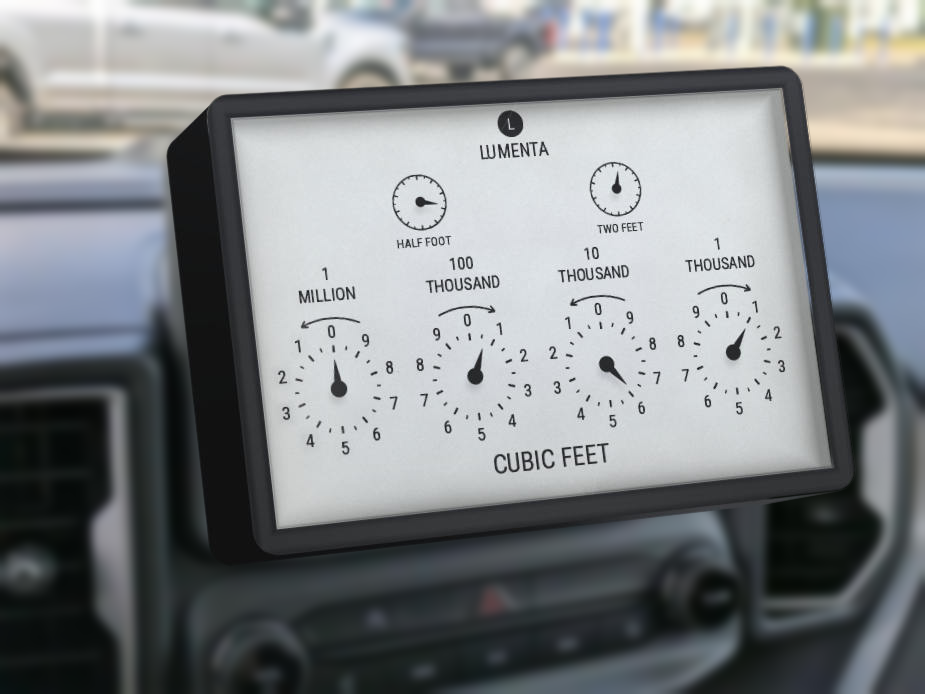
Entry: 6100 ft³
